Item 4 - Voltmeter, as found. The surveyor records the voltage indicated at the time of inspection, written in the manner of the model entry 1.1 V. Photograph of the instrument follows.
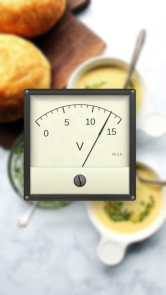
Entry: 13 V
